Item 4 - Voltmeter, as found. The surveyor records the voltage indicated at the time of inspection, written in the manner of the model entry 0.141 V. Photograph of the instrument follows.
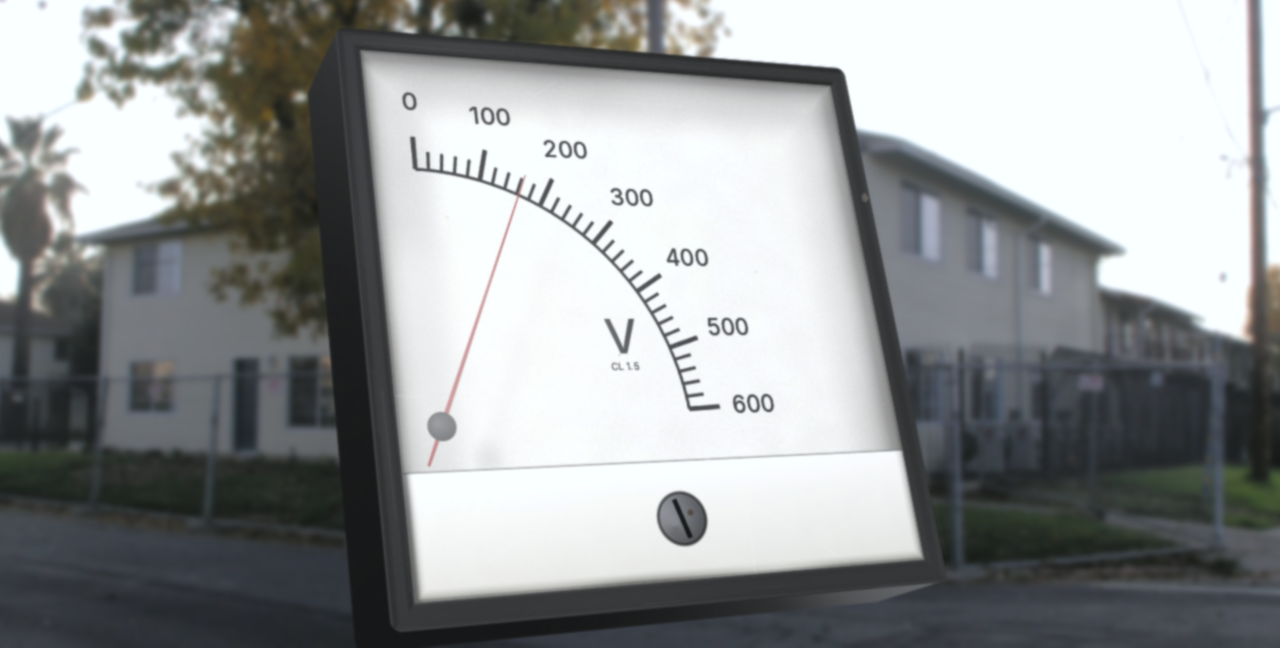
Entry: 160 V
